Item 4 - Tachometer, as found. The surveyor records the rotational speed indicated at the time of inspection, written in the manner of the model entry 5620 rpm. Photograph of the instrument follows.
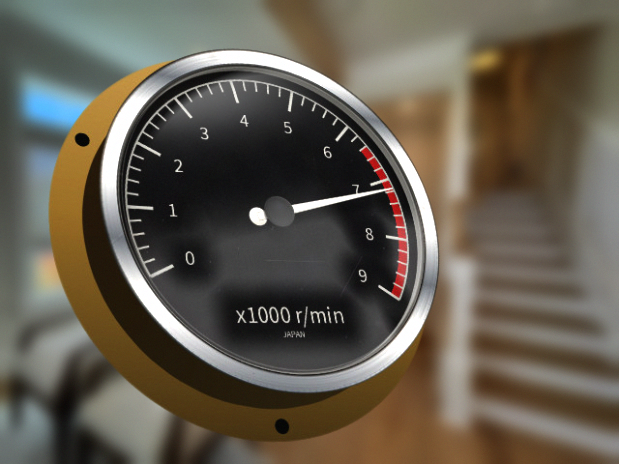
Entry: 7200 rpm
